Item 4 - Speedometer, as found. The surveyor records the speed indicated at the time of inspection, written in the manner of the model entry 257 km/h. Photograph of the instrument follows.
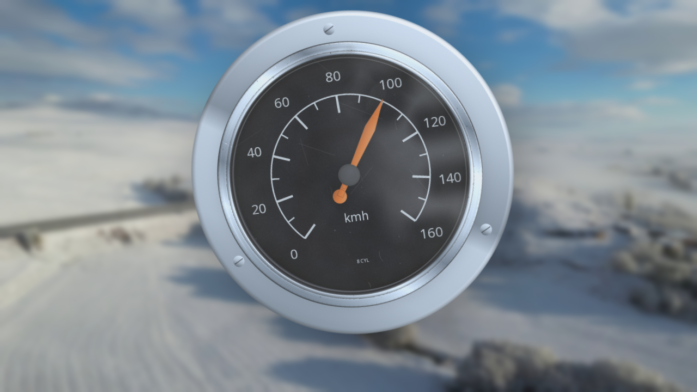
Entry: 100 km/h
